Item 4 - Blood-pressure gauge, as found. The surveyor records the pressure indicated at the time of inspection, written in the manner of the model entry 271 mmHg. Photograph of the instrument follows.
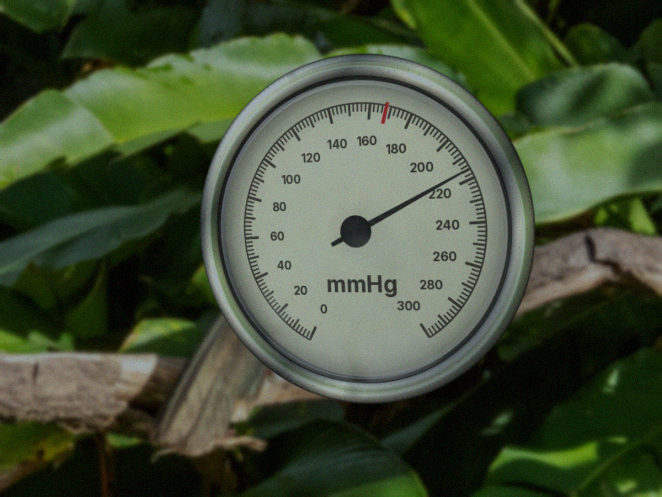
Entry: 216 mmHg
